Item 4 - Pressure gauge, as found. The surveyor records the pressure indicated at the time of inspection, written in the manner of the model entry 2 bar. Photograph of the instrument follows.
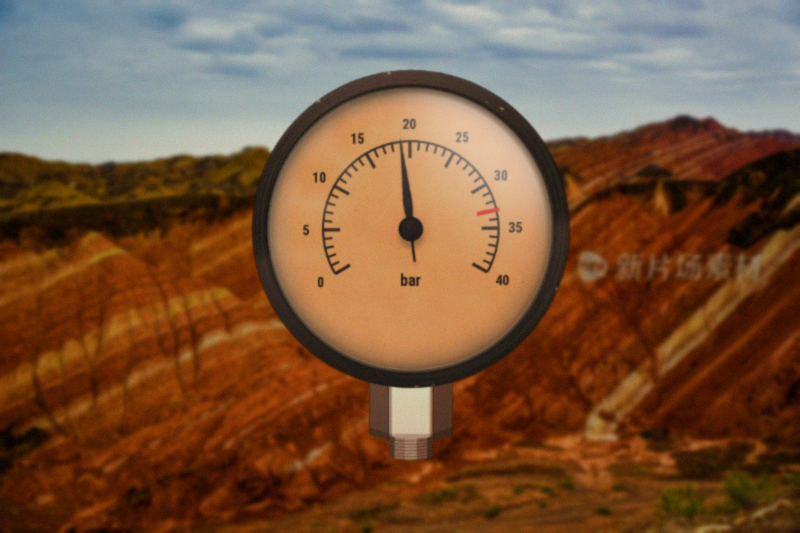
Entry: 19 bar
